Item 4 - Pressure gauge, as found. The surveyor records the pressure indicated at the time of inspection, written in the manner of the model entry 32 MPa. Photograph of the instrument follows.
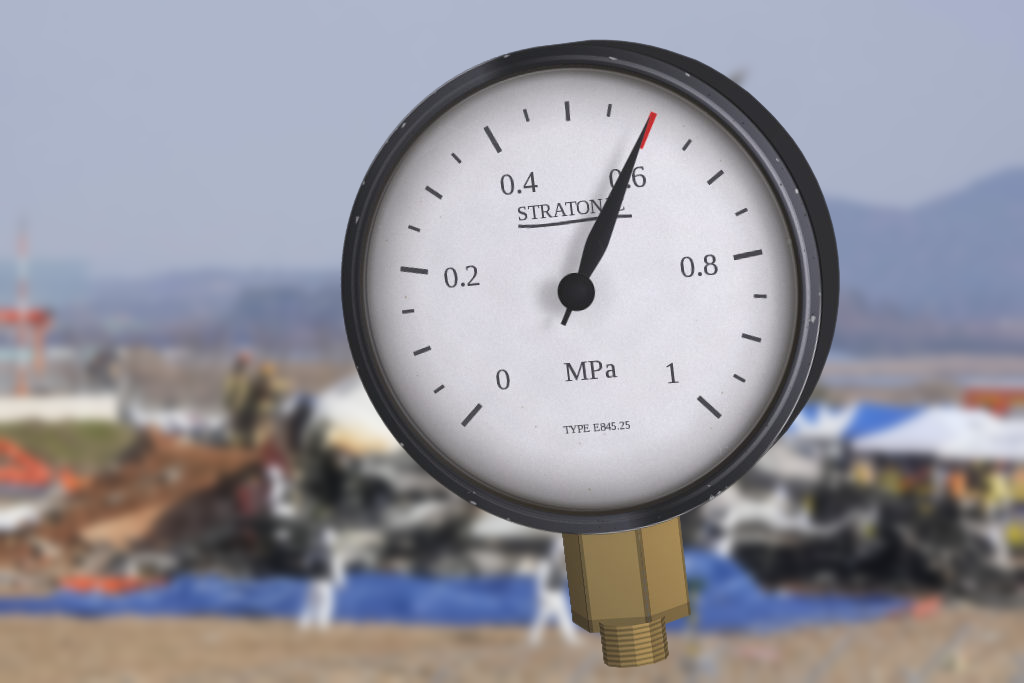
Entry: 0.6 MPa
